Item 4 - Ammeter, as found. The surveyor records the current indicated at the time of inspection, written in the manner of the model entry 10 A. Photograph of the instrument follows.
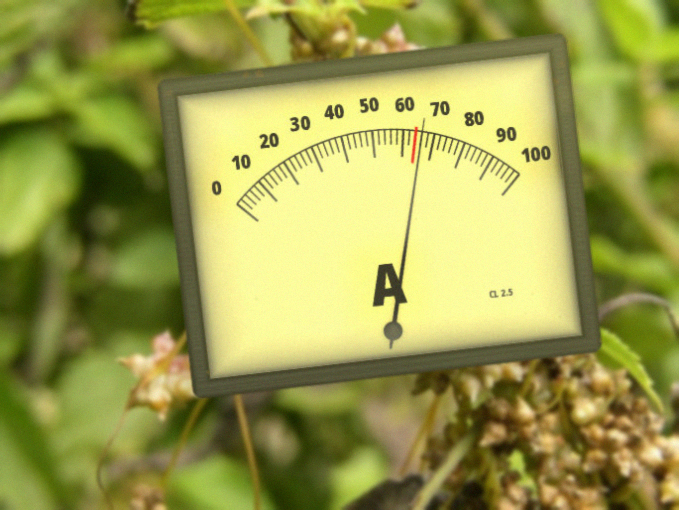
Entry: 66 A
